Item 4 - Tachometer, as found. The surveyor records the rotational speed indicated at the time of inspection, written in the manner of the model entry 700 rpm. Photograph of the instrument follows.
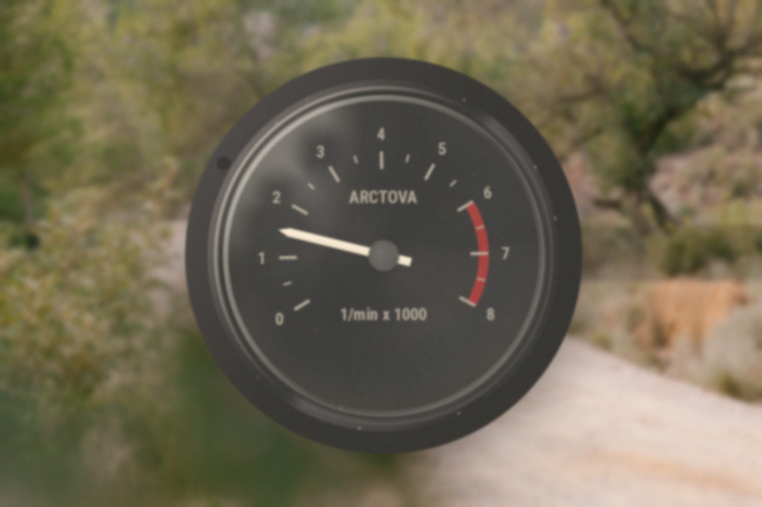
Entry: 1500 rpm
